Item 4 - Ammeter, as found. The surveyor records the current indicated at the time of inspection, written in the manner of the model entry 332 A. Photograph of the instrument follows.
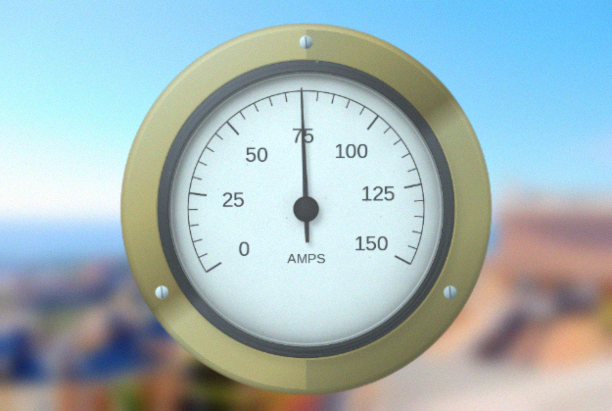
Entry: 75 A
